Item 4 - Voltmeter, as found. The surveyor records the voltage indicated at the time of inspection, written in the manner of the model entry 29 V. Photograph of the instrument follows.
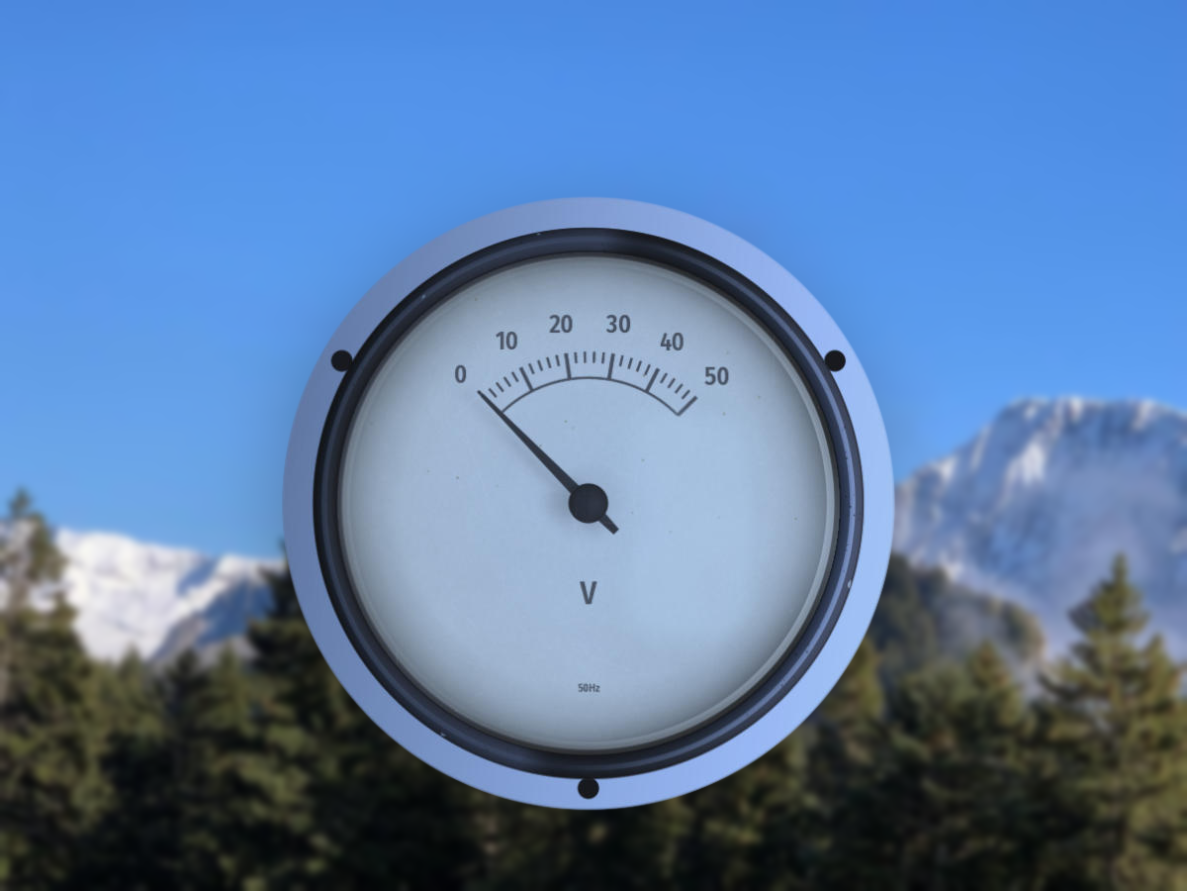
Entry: 0 V
